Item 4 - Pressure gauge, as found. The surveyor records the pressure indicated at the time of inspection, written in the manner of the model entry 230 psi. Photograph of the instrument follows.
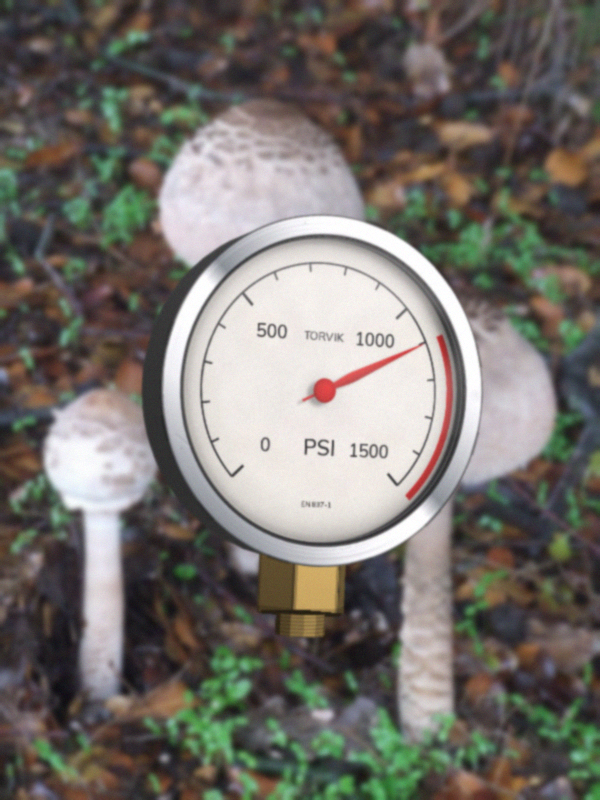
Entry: 1100 psi
